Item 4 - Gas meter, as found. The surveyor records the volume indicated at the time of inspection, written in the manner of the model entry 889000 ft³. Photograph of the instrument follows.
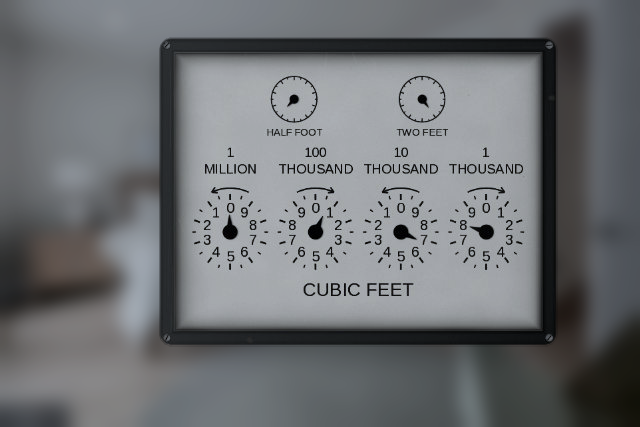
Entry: 6800 ft³
